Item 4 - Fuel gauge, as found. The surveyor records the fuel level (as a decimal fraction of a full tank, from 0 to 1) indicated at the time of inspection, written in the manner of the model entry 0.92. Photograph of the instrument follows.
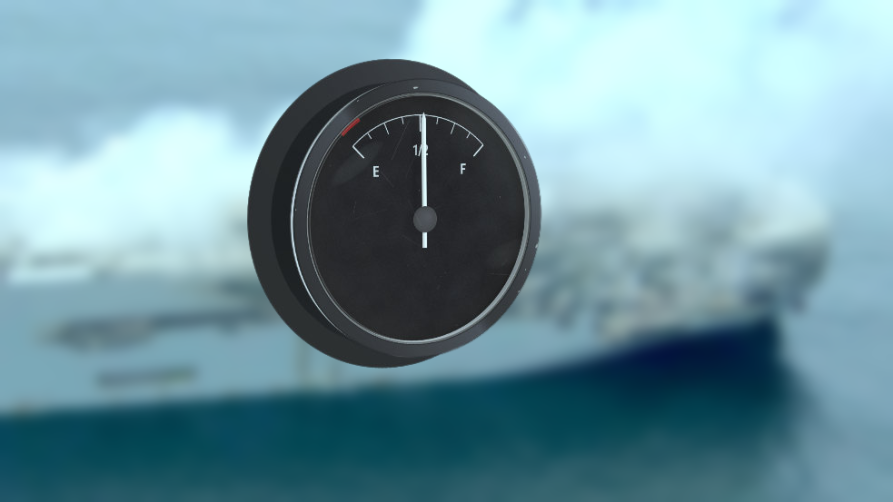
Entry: 0.5
